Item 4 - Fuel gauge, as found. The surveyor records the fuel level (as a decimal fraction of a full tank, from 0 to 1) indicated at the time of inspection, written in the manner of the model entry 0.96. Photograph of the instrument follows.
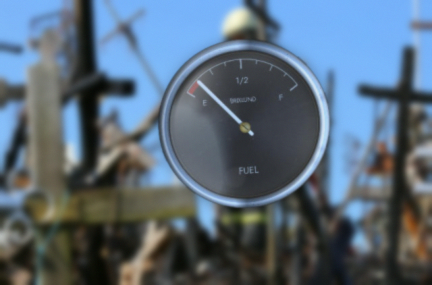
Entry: 0.125
